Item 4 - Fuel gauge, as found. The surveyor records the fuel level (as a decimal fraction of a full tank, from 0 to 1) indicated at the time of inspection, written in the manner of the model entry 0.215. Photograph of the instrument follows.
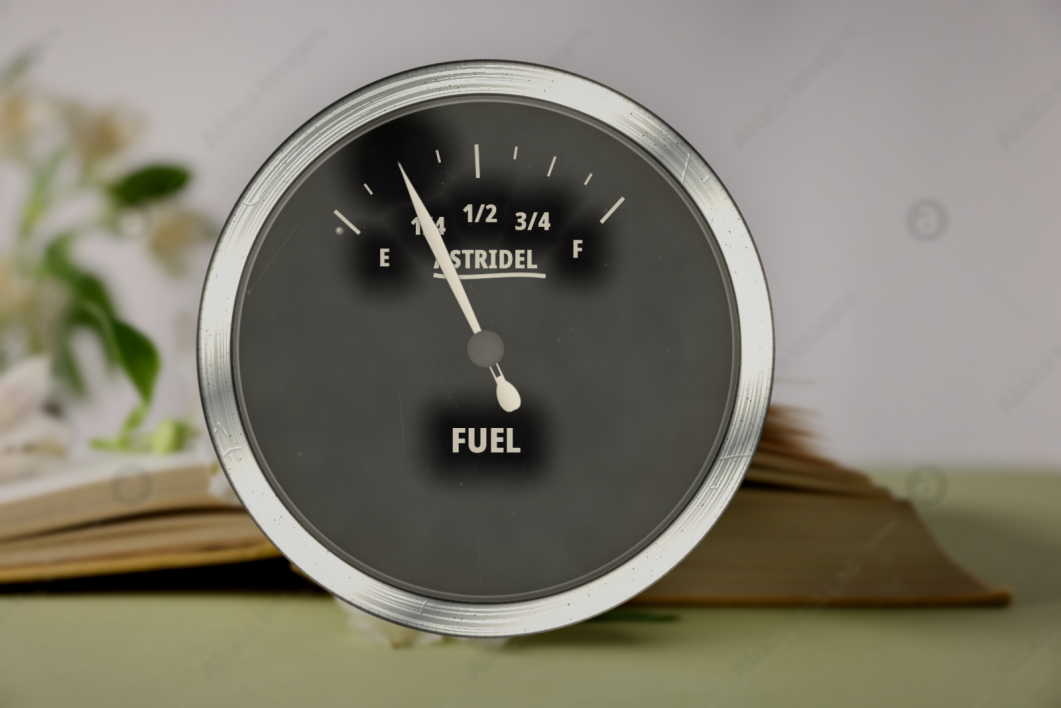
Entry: 0.25
